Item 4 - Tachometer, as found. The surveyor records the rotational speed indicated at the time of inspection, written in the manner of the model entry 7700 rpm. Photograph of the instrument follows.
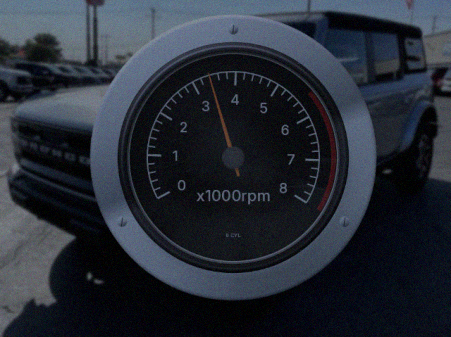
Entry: 3400 rpm
